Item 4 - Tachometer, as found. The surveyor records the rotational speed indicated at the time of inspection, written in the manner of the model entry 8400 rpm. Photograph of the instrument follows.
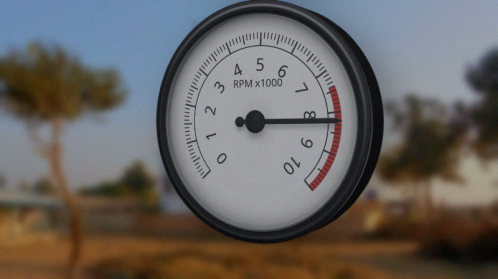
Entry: 8200 rpm
